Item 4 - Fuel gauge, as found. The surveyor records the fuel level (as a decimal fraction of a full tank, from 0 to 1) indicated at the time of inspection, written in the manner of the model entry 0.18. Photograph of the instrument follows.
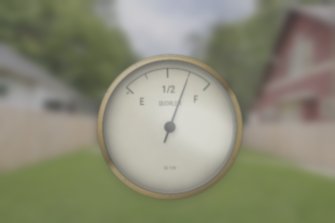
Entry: 0.75
